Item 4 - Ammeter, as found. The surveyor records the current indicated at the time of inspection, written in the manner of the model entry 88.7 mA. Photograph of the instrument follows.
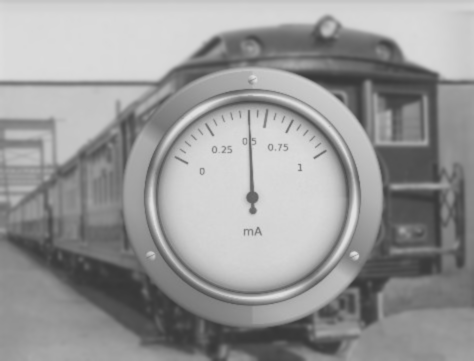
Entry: 0.5 mA
